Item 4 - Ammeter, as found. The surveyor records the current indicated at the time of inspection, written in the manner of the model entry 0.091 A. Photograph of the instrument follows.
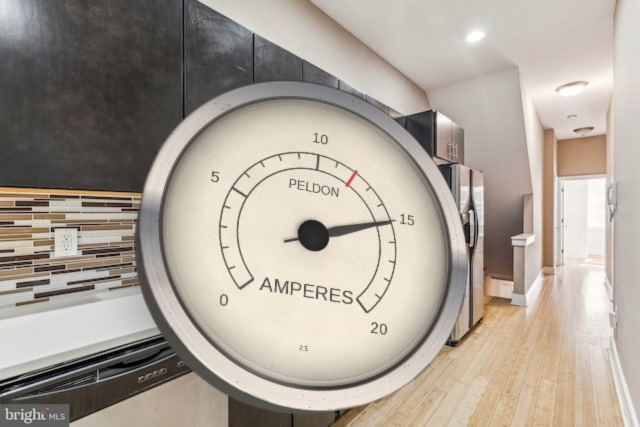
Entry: 15 A
